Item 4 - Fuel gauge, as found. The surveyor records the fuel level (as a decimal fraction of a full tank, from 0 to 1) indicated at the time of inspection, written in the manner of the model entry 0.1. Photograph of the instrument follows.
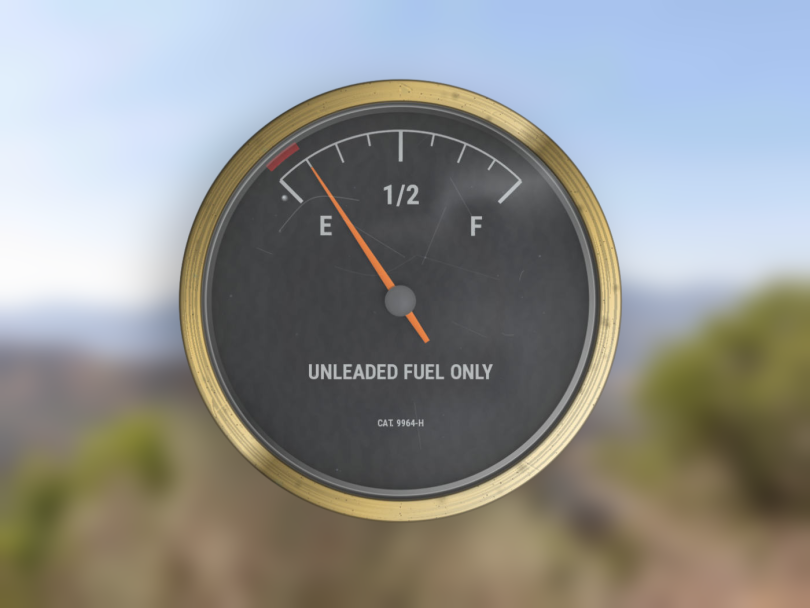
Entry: 0.125
